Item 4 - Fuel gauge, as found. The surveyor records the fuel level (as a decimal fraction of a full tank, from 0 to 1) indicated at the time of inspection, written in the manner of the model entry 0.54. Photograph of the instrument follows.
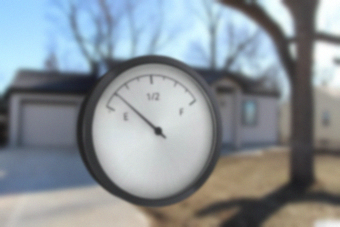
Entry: 0.125
